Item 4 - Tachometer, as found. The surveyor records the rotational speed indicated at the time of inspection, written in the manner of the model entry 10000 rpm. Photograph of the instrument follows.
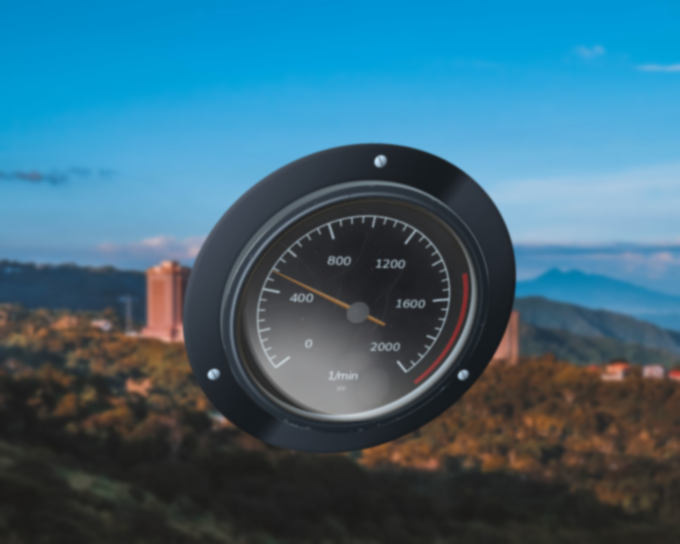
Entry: 500 rpm
